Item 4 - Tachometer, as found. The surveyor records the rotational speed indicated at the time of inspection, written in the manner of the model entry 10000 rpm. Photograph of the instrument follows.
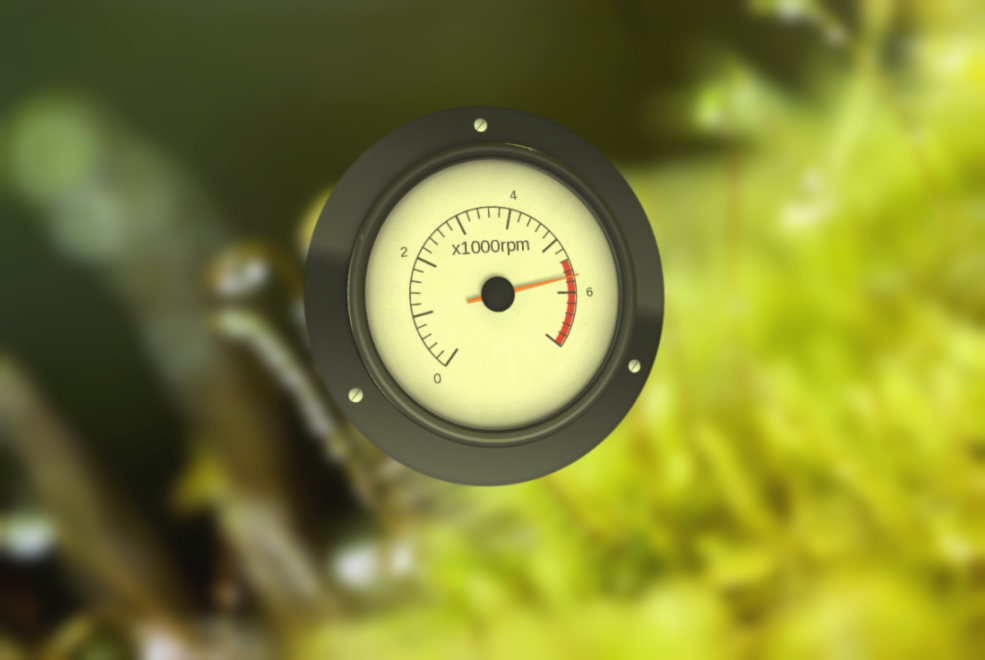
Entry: 5700 rpm
